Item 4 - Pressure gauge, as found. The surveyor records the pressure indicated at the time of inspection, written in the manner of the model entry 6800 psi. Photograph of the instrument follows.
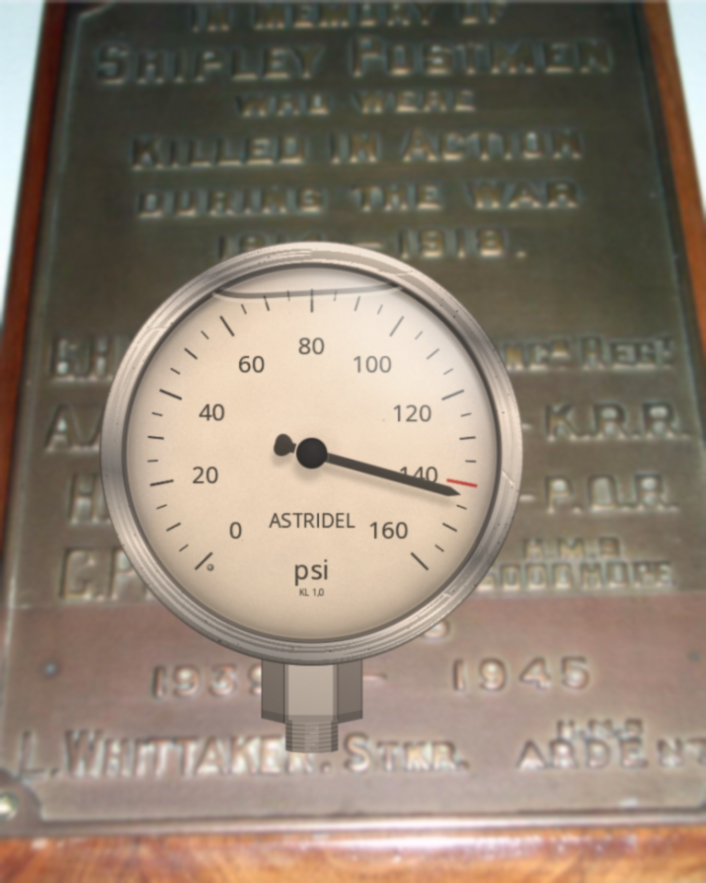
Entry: 142.5 psi
